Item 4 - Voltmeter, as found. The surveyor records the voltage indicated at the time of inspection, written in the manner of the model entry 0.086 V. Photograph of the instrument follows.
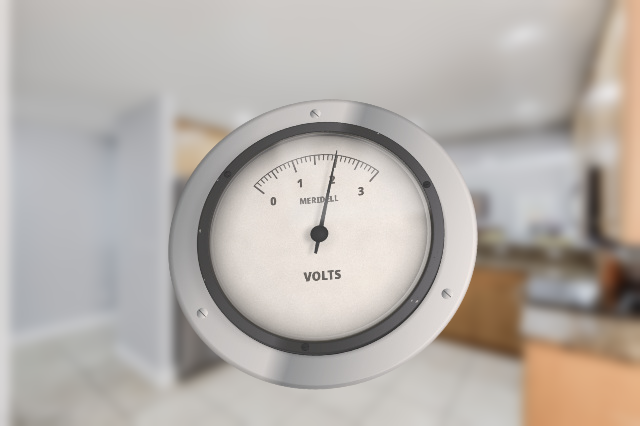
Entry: 2 V
